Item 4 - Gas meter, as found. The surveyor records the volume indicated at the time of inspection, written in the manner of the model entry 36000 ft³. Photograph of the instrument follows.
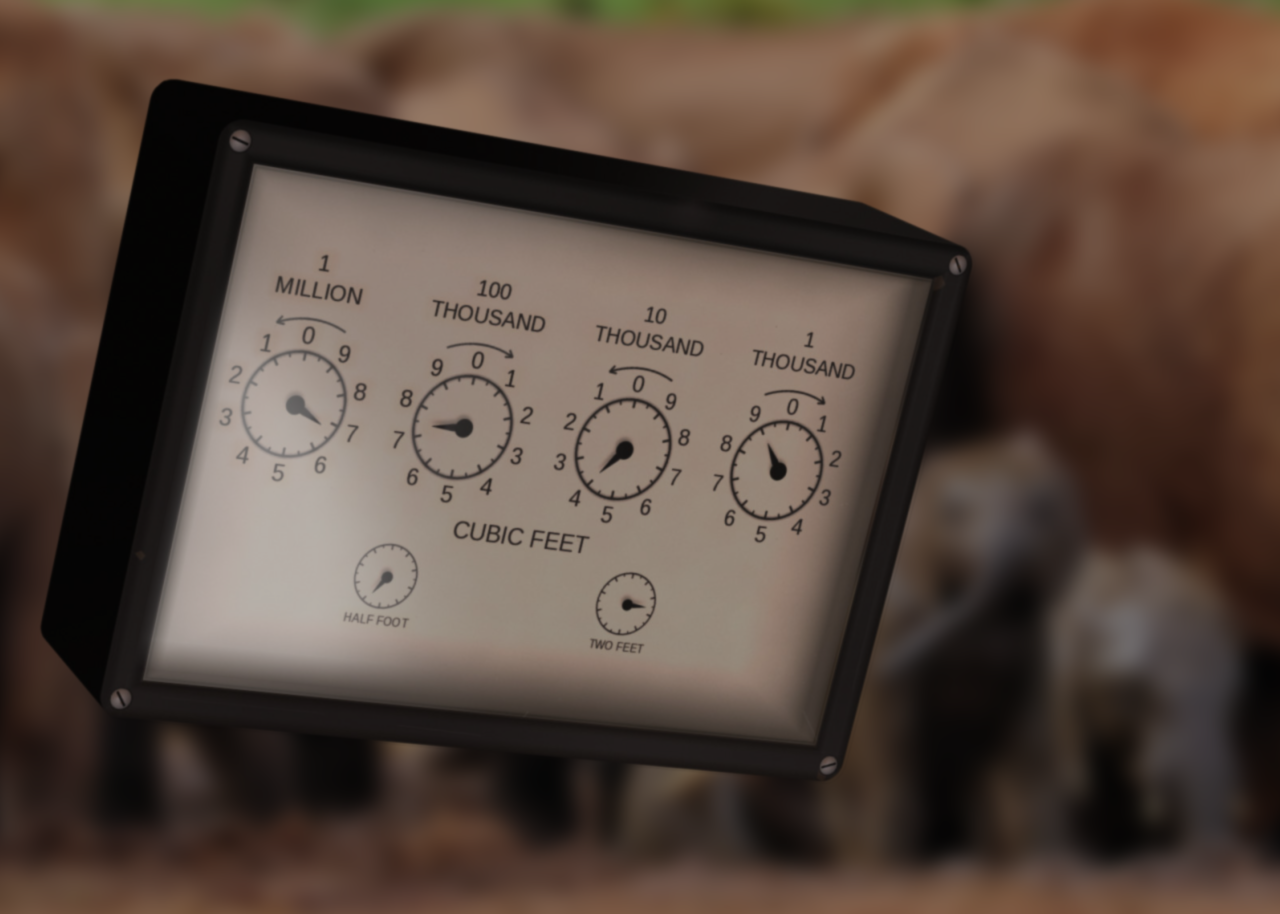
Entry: 673900 ft³
